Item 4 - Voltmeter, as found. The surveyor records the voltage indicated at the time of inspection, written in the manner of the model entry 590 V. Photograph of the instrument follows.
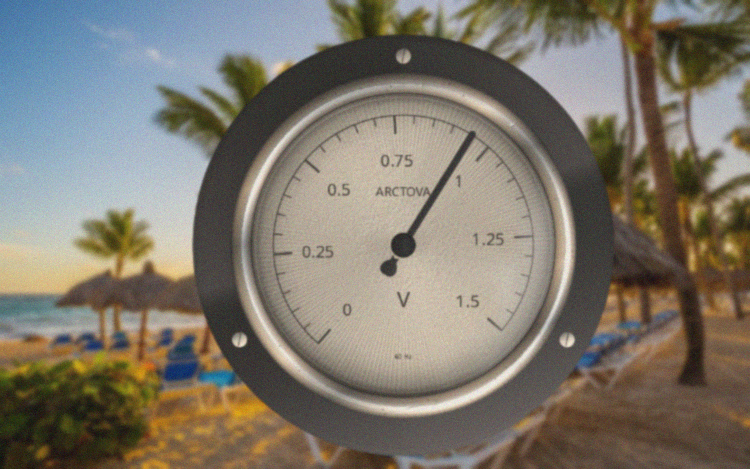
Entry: 0.95 V
